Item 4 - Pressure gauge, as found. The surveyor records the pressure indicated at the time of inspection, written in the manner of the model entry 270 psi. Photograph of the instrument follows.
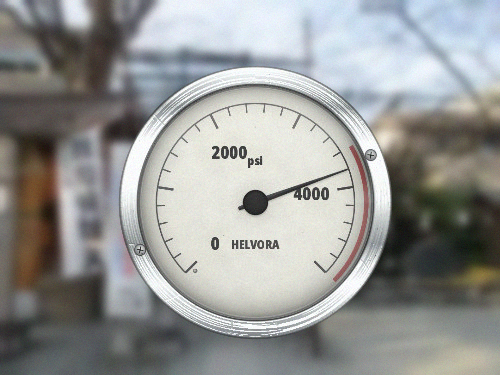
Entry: 3800 psi
